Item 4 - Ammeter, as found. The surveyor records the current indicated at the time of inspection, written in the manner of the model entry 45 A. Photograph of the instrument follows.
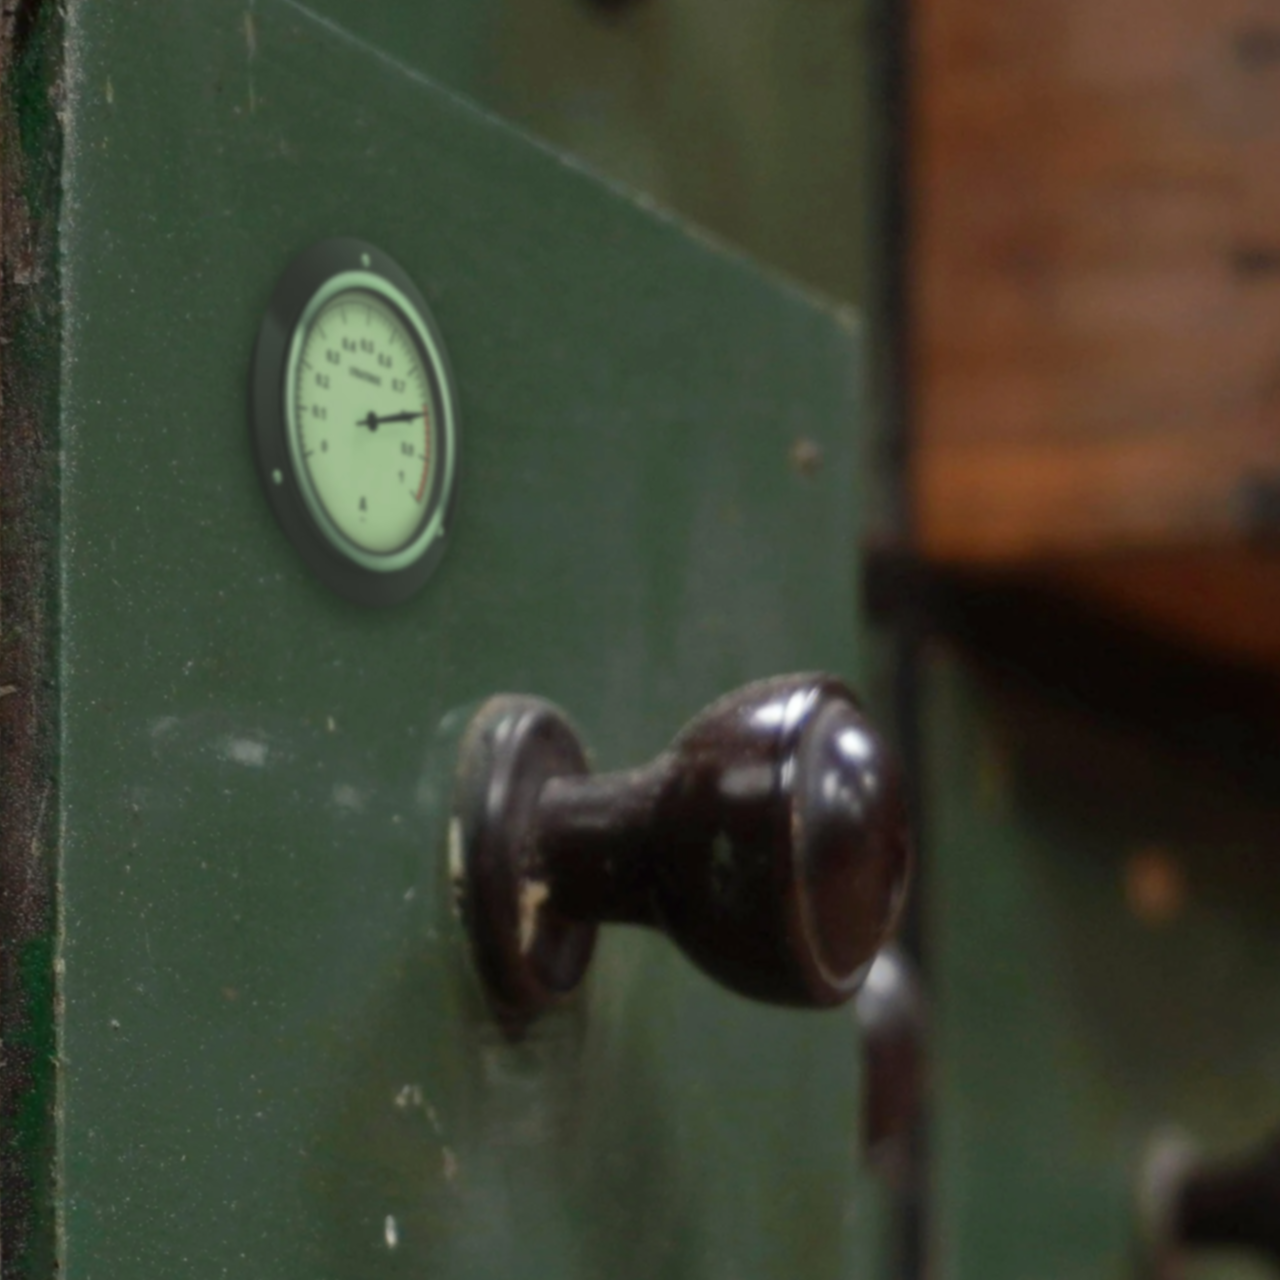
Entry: 0.8 A
